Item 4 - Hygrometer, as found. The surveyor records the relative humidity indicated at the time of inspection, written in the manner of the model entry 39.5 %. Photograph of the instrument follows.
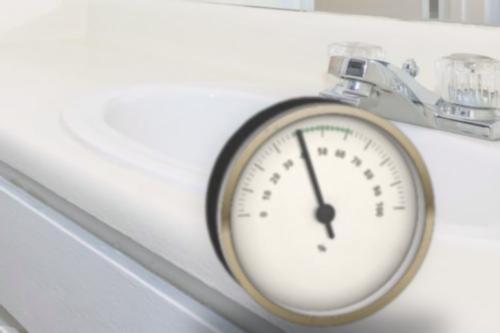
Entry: 40 %
